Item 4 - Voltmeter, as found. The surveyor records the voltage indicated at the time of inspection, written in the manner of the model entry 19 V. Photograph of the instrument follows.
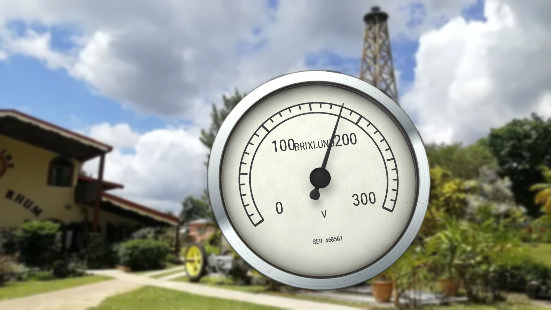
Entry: 180 V
